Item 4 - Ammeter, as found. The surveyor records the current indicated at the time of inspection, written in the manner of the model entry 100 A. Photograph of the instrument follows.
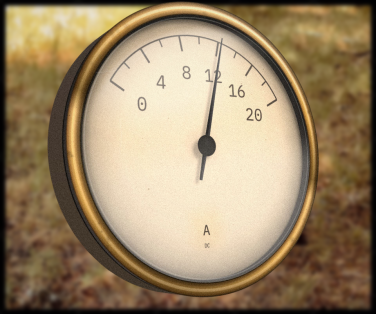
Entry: 12 A
